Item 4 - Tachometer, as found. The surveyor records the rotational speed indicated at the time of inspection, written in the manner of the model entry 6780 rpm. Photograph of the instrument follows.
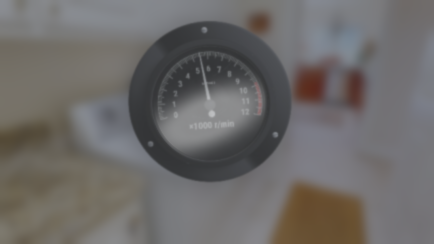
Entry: 5500 rpm
